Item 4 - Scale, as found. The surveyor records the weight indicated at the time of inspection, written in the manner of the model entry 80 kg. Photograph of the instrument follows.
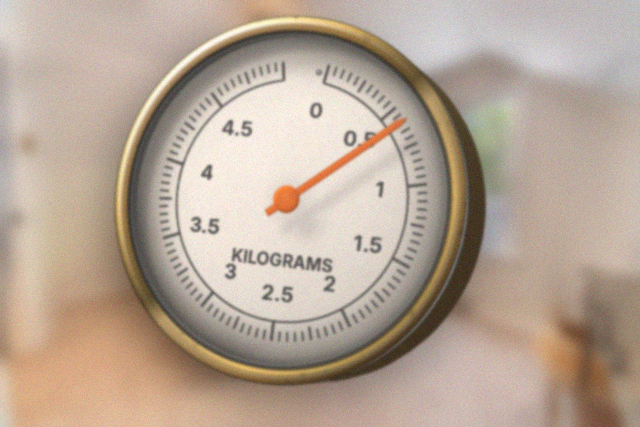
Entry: 0.6 kg
